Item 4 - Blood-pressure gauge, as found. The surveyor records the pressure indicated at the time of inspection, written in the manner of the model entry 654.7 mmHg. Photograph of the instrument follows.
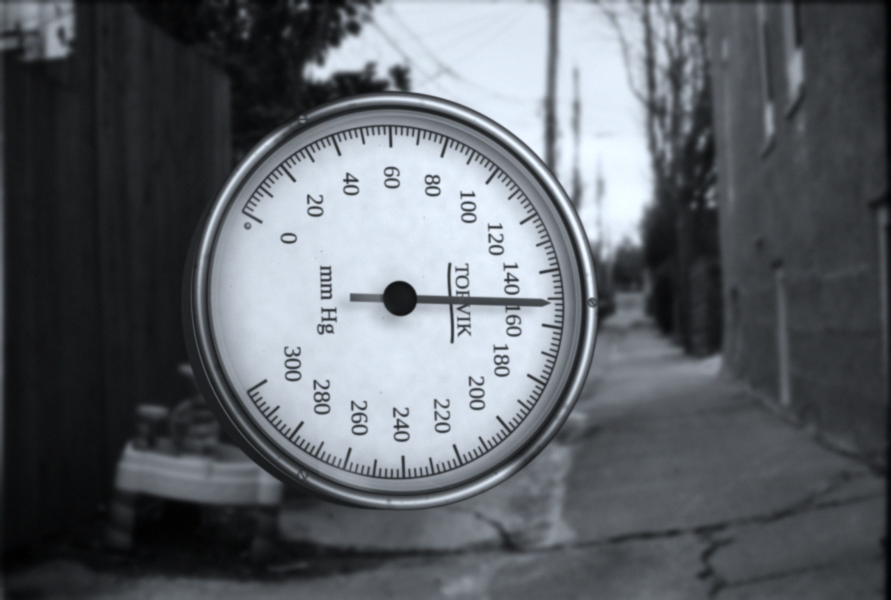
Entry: 152 mmHg
